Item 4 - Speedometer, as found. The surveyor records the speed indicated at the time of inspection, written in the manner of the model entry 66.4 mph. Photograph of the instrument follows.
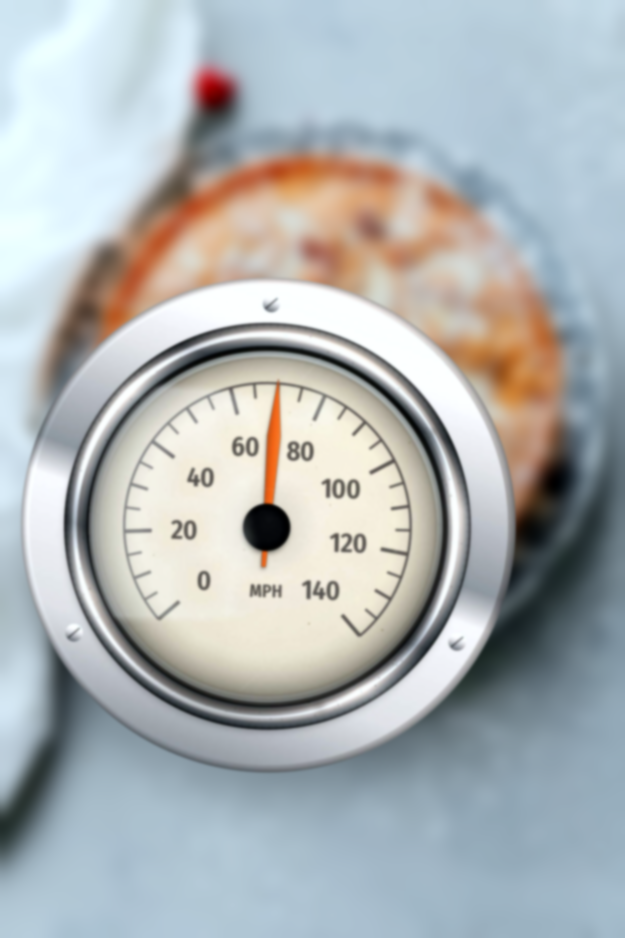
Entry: 70 mph
